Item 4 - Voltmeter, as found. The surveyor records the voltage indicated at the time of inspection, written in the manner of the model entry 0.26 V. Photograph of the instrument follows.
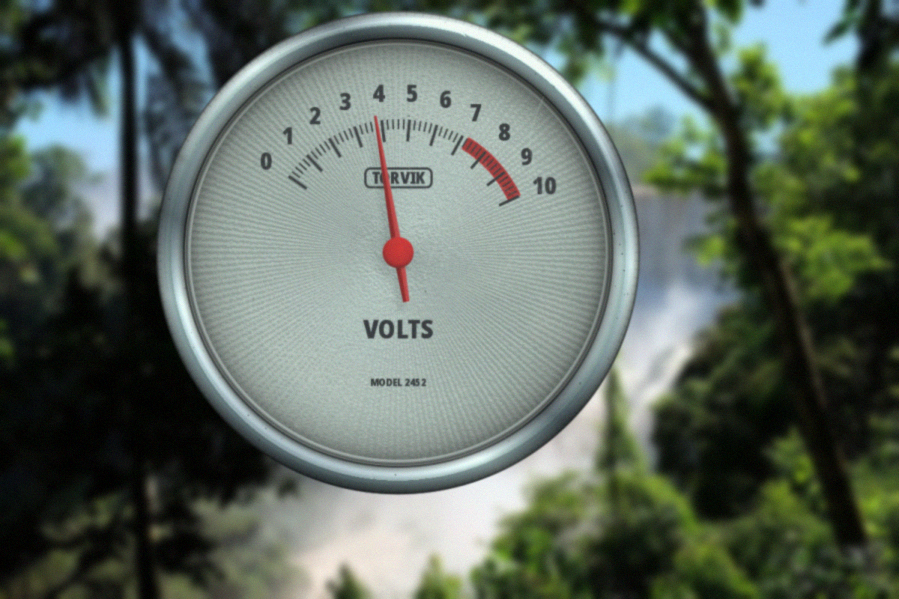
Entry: 3.8 V
